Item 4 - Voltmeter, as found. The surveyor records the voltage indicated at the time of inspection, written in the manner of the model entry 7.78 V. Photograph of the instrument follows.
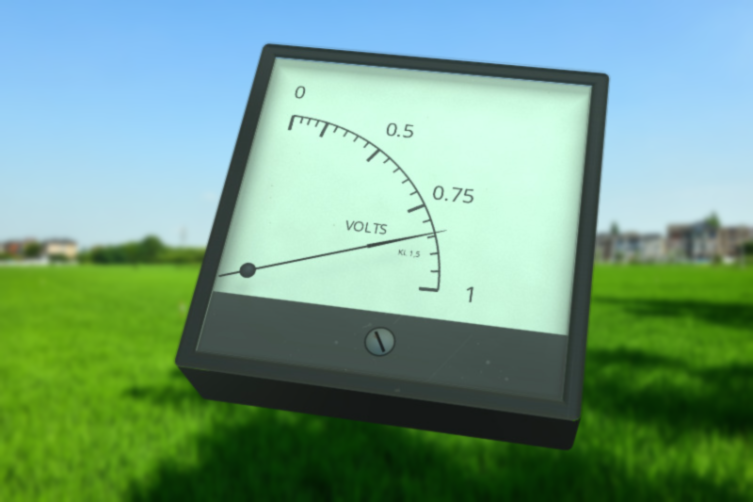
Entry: 0.85 V
